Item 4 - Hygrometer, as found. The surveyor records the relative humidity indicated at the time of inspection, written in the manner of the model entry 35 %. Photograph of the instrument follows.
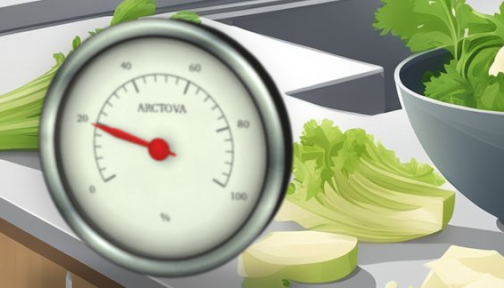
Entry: 20 %
